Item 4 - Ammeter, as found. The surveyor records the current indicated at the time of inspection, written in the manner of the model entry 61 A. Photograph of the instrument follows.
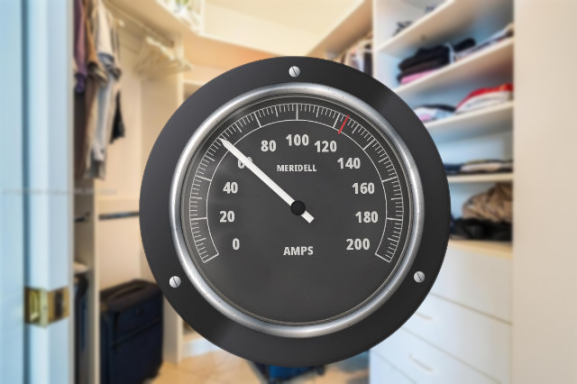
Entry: 60 A
